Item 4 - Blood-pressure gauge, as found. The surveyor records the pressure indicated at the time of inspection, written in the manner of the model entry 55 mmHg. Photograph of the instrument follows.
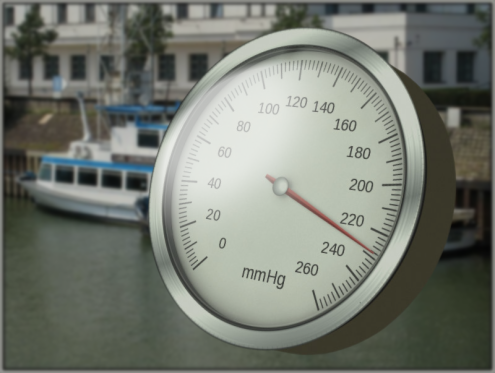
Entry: 228 mmHg
